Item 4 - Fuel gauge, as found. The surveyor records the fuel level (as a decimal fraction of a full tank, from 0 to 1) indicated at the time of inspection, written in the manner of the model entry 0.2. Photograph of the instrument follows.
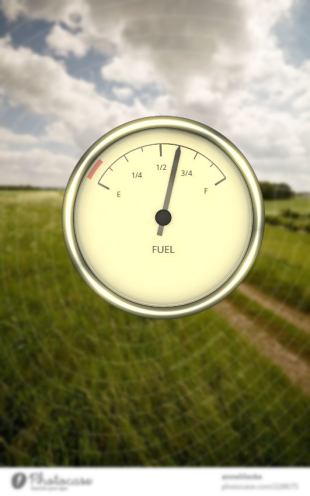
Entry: 0.625
